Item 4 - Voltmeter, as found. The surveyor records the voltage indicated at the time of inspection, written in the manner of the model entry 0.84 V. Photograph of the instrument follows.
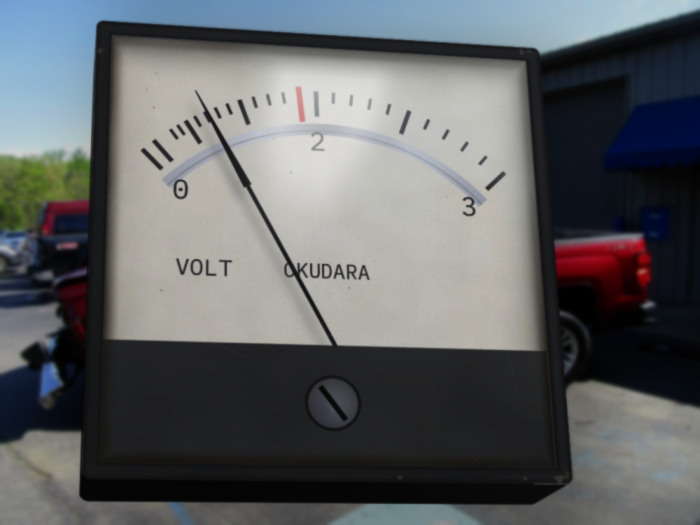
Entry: 1.2 V
